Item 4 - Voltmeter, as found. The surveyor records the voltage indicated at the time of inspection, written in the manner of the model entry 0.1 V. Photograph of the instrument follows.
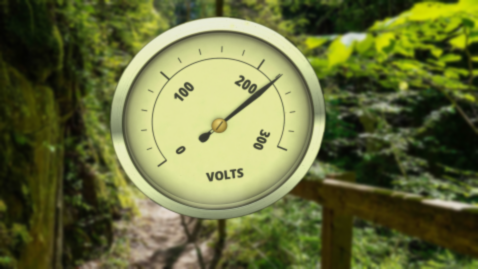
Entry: 220 V
